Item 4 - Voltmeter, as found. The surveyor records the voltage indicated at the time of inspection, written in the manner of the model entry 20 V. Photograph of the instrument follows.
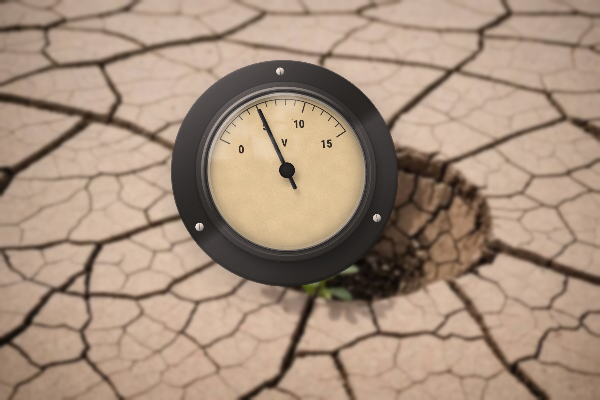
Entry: 5 V
